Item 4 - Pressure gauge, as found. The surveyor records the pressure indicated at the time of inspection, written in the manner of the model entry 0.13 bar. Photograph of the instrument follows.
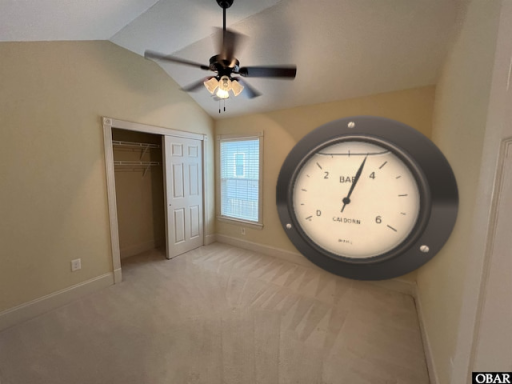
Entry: 3.5 bar
